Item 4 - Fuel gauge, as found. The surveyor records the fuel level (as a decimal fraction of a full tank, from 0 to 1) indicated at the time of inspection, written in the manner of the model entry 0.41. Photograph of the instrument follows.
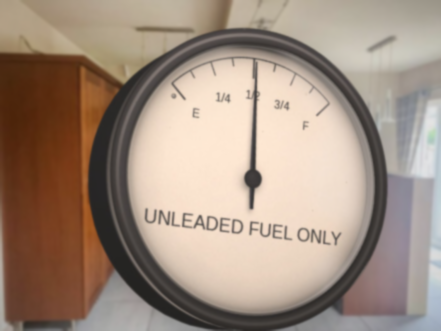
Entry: 0.5
